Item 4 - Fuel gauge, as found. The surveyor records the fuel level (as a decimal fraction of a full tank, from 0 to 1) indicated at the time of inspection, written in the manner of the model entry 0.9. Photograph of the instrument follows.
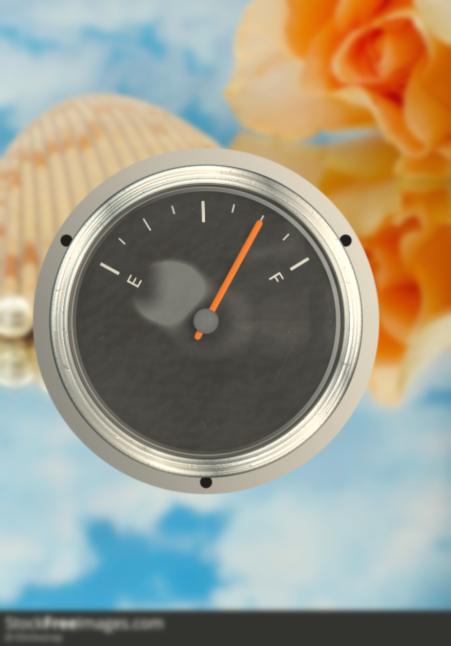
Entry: 0.75
